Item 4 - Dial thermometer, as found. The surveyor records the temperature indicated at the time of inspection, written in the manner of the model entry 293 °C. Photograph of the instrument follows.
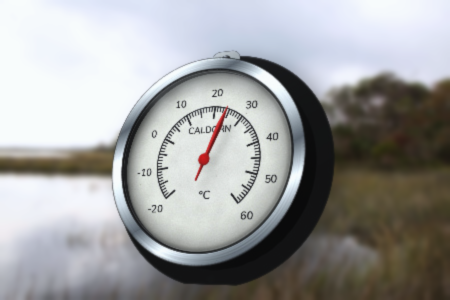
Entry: 25 °C
